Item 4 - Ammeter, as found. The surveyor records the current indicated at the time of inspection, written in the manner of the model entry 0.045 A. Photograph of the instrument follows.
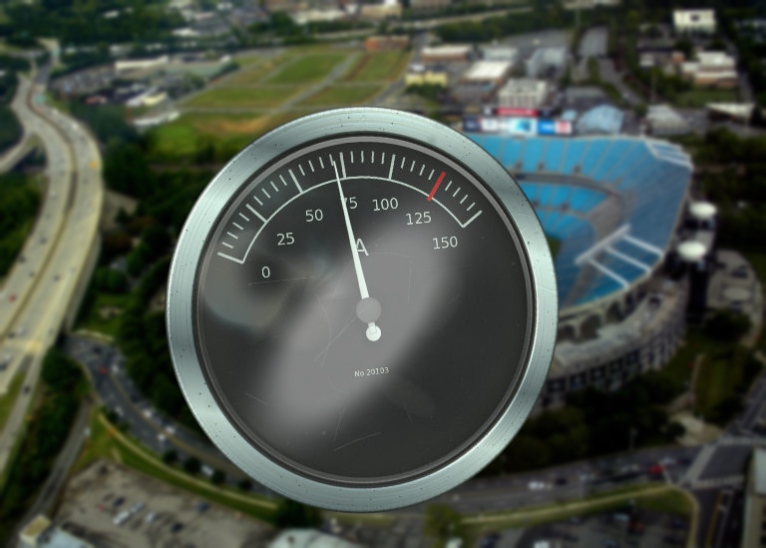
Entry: 70 A
